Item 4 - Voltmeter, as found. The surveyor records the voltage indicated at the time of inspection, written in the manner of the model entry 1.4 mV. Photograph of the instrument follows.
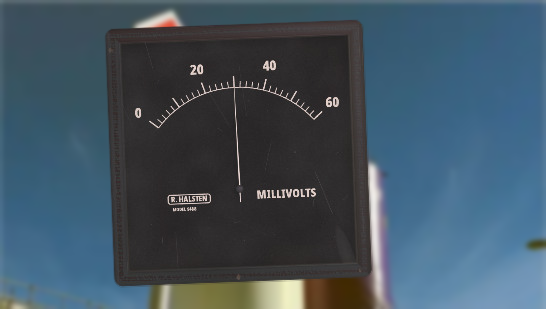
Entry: 30 mV
